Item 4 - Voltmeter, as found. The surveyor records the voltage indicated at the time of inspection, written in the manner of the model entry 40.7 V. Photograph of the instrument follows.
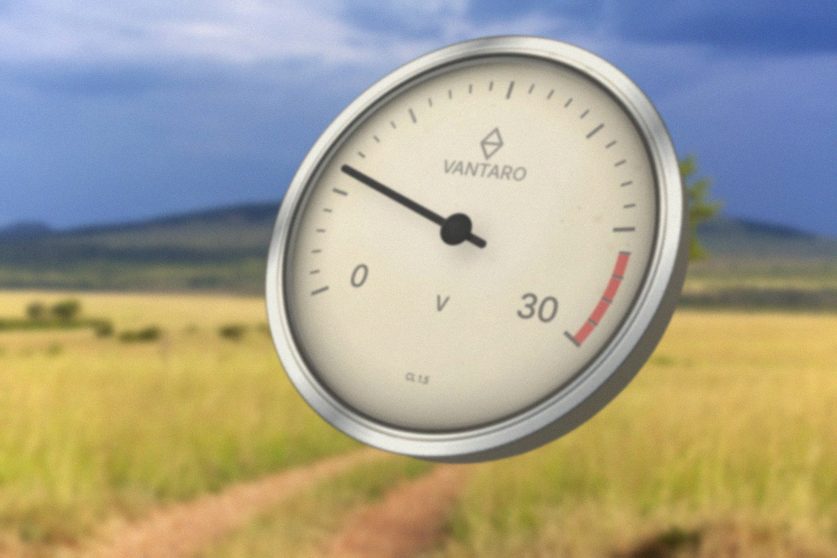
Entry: 6 V
